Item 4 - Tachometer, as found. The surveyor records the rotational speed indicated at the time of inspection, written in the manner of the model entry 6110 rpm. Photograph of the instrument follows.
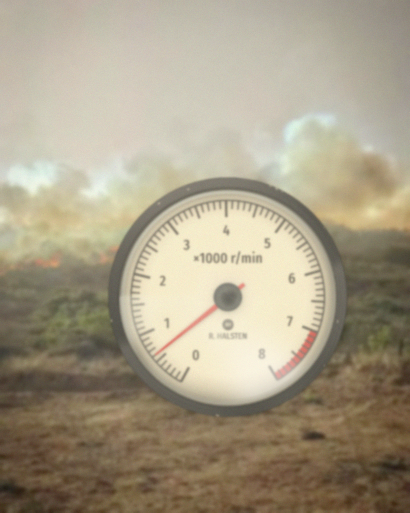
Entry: 600 rpm
